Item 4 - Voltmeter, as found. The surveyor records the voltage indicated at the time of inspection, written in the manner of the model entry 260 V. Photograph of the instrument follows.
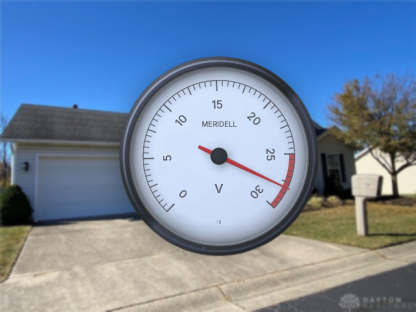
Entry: 28 V
